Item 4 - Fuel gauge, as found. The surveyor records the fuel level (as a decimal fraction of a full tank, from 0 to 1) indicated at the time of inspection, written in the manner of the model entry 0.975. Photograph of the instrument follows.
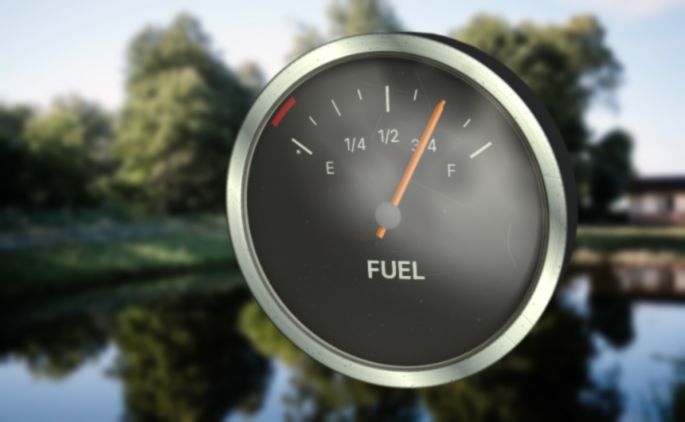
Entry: 0.75
